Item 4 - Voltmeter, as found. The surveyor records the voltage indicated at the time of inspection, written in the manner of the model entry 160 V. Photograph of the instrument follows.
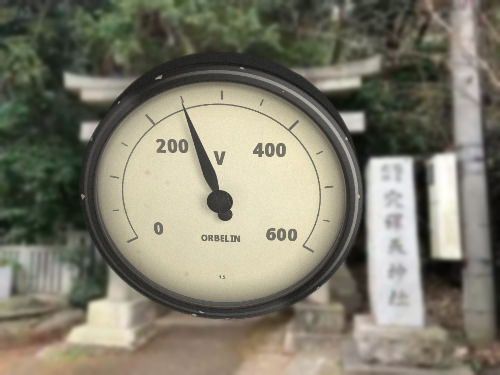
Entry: 250 V
